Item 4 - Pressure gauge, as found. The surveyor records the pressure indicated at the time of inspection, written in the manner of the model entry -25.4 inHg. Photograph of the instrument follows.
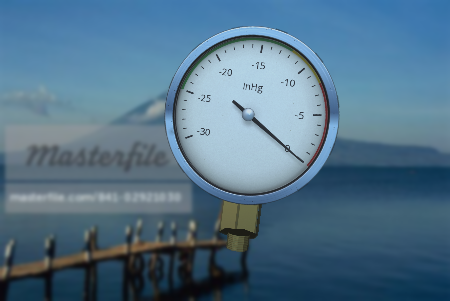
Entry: 0 inHg
